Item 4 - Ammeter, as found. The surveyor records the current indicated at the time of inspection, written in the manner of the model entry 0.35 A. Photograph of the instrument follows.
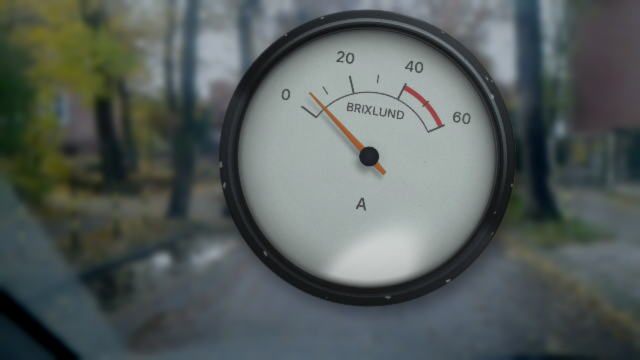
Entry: 5 A
